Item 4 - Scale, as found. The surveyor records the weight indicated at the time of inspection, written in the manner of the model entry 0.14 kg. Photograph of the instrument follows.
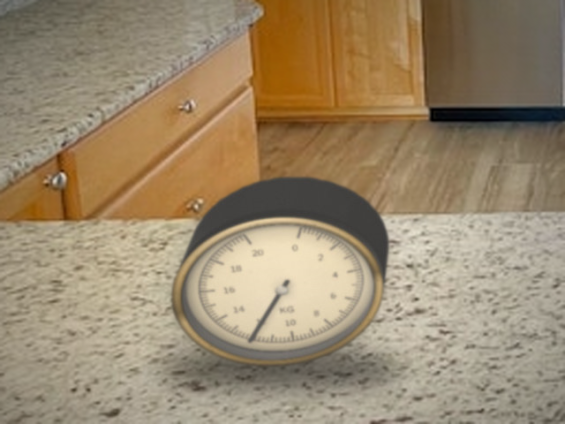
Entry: 12 kg
